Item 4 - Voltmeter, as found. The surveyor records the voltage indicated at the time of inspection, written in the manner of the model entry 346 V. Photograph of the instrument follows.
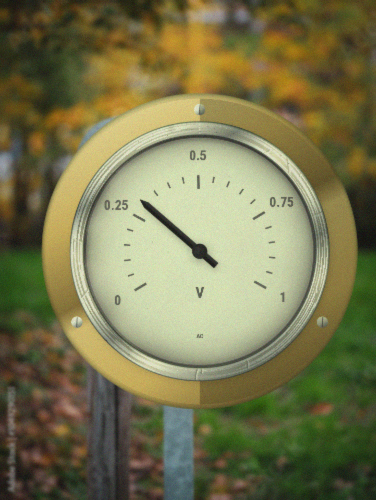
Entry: 0.3 V
